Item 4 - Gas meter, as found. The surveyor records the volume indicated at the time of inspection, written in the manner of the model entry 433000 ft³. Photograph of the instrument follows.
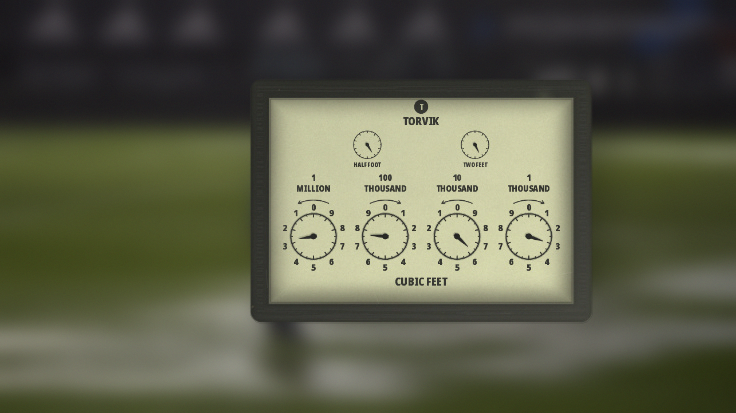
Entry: 276300 ft³
